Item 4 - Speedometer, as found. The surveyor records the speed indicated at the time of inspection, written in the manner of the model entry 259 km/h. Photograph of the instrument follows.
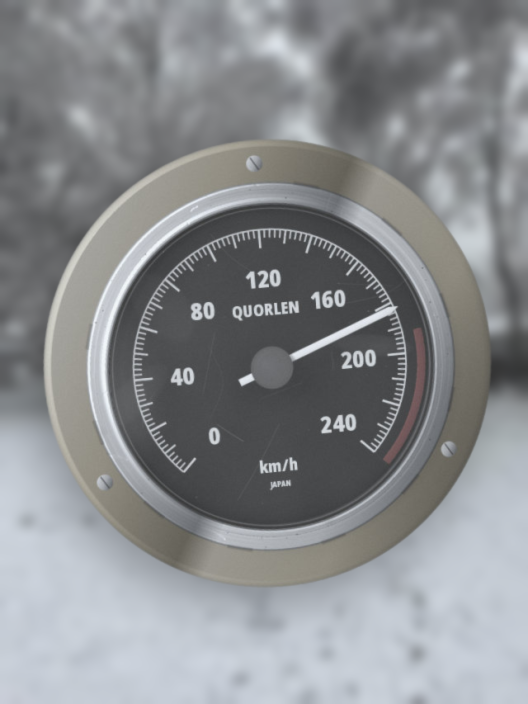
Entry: 182 km/h
